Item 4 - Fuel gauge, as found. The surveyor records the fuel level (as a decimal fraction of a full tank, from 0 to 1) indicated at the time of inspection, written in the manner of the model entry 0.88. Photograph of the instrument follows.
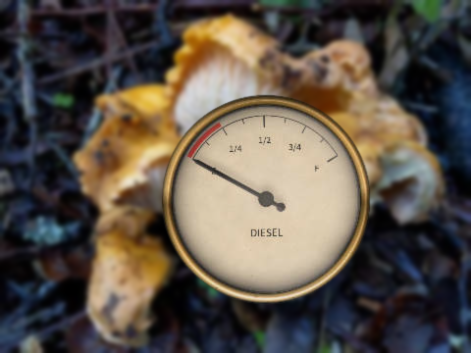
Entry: 0
